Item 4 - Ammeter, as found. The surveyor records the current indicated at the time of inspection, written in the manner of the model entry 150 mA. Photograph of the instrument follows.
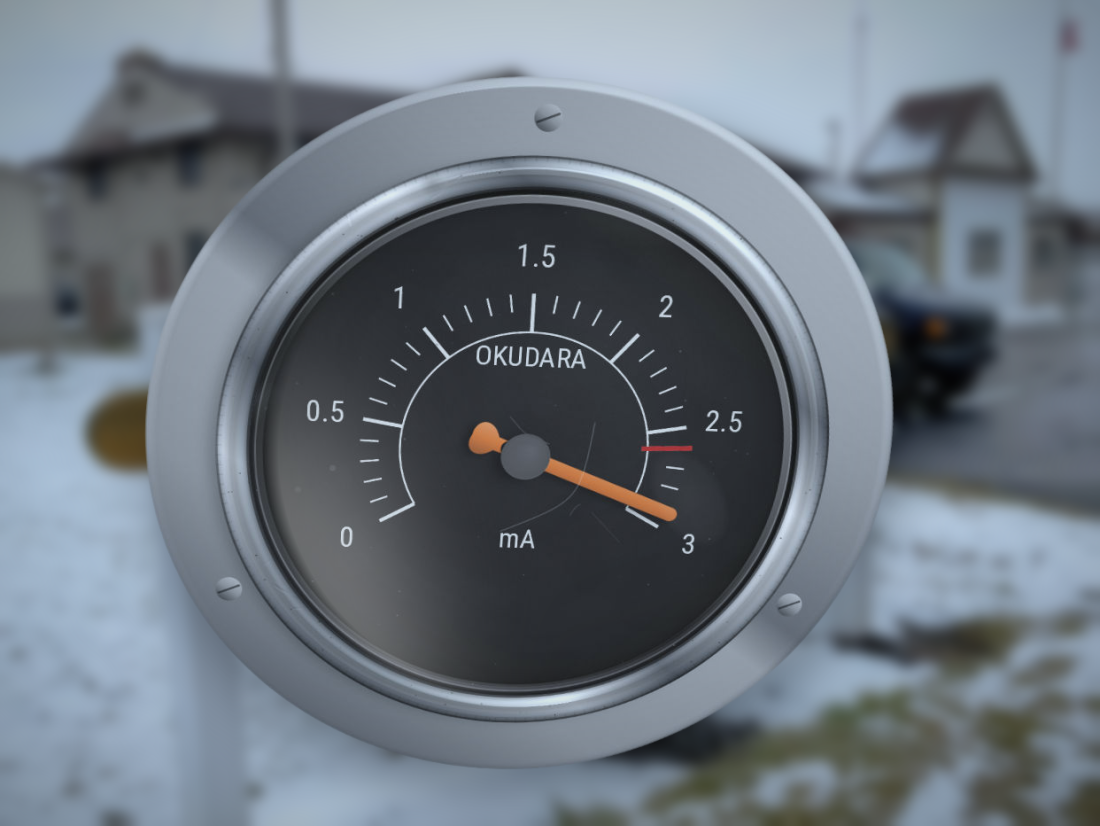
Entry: 2.9 mA
